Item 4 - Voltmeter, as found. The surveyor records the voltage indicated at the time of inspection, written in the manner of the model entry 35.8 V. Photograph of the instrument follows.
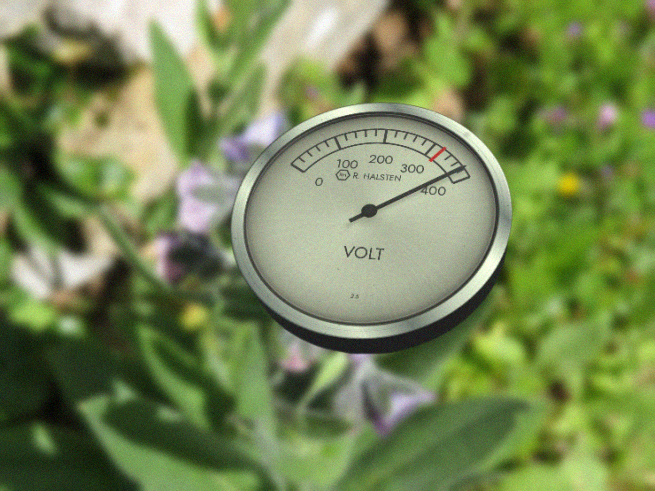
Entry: 380 V
